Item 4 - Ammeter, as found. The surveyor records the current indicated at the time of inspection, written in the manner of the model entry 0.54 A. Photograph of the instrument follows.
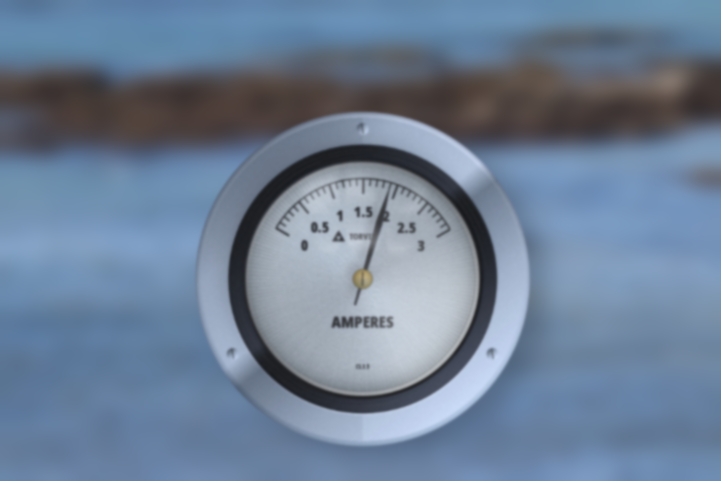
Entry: 1.9 A
